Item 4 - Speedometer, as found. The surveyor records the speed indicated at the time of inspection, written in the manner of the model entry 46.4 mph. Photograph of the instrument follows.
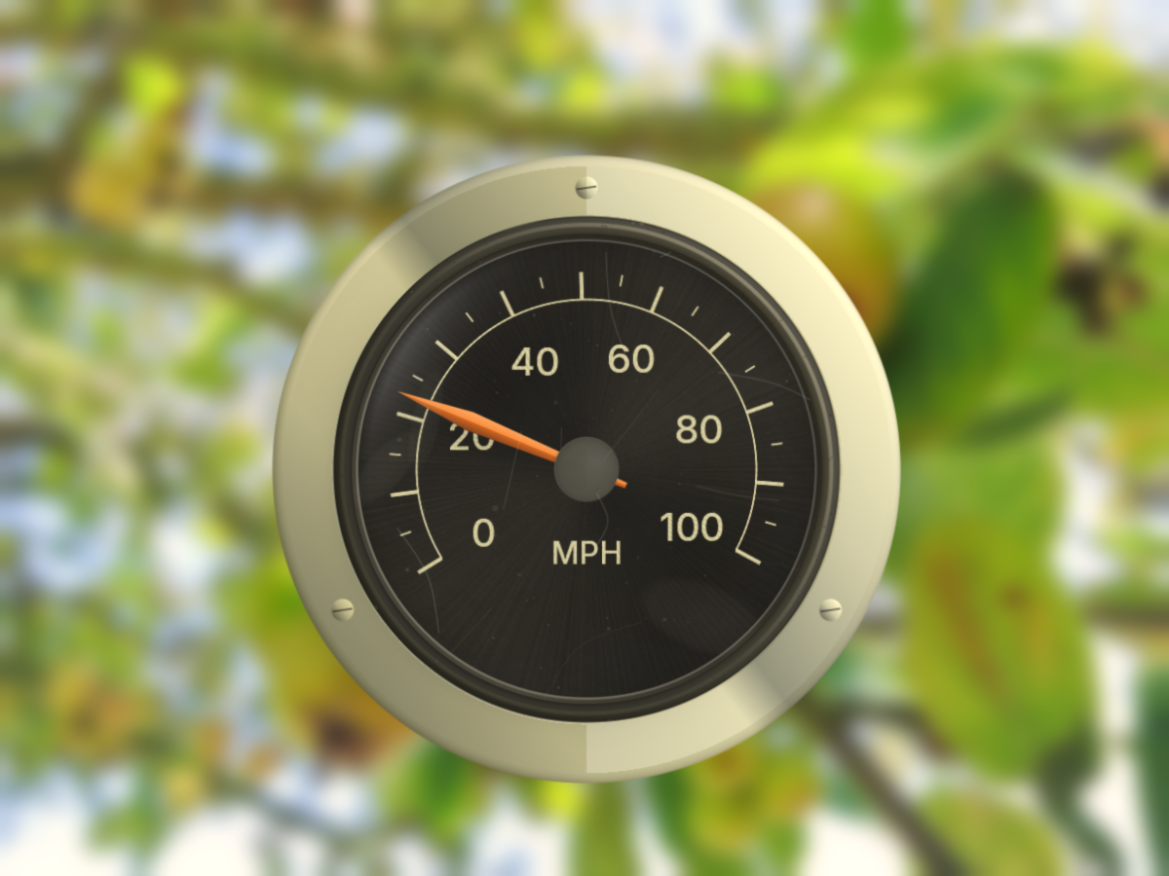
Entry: 22.5 mph
